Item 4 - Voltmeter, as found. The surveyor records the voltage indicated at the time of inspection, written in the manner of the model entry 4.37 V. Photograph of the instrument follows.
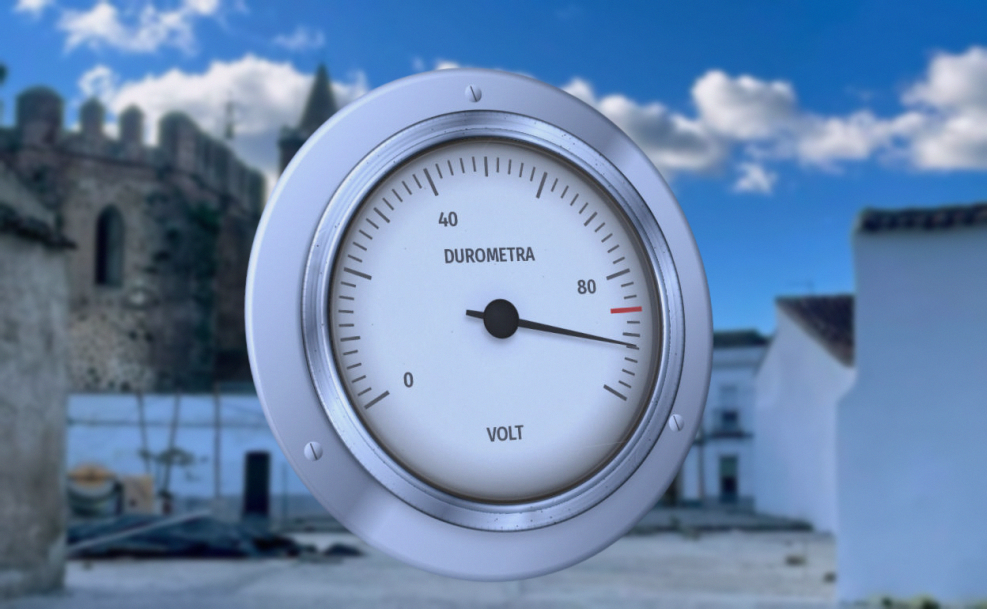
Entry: 92 V
